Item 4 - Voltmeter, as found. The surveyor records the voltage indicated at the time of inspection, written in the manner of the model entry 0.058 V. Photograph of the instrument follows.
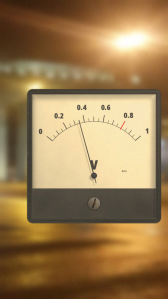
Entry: 0.35 V
